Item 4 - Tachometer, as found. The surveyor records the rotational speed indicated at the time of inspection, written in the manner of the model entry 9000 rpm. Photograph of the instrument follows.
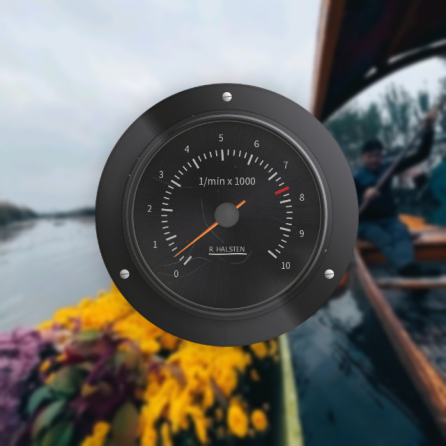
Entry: 400 rpm
